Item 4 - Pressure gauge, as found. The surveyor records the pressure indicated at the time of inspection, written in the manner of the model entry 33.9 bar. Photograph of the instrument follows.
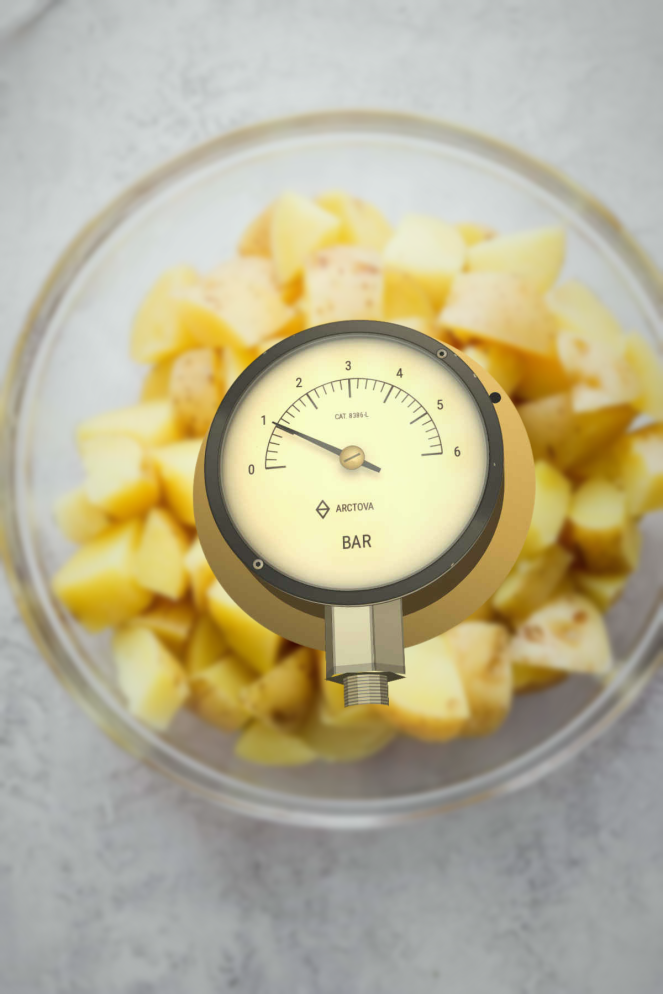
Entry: 1 bar
